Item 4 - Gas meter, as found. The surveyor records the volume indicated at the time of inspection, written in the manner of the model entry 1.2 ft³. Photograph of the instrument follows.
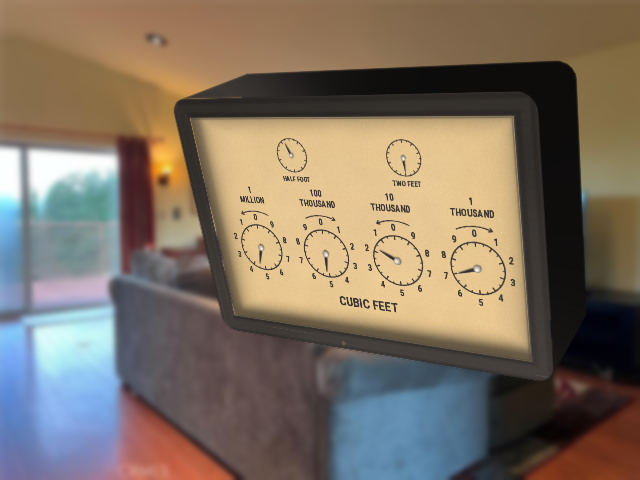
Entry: 451700 ft³
